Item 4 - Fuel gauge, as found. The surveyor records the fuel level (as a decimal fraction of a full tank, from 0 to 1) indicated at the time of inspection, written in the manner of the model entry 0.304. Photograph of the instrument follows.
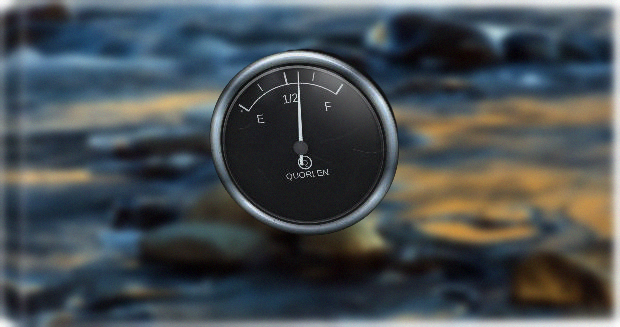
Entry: 0.625
